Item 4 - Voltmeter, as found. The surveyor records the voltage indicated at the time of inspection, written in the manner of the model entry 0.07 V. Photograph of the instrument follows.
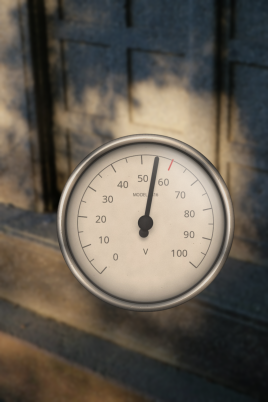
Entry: 55 V
